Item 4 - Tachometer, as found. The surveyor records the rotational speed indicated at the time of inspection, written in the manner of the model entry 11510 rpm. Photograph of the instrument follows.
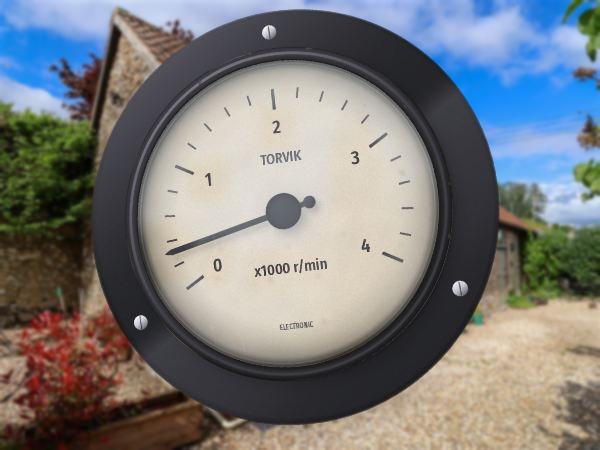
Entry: 300 rpm
